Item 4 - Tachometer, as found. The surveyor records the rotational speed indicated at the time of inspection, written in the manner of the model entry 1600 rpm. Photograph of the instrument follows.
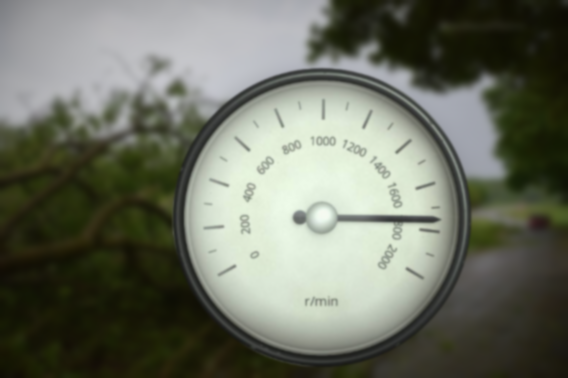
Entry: 1750 rpm
